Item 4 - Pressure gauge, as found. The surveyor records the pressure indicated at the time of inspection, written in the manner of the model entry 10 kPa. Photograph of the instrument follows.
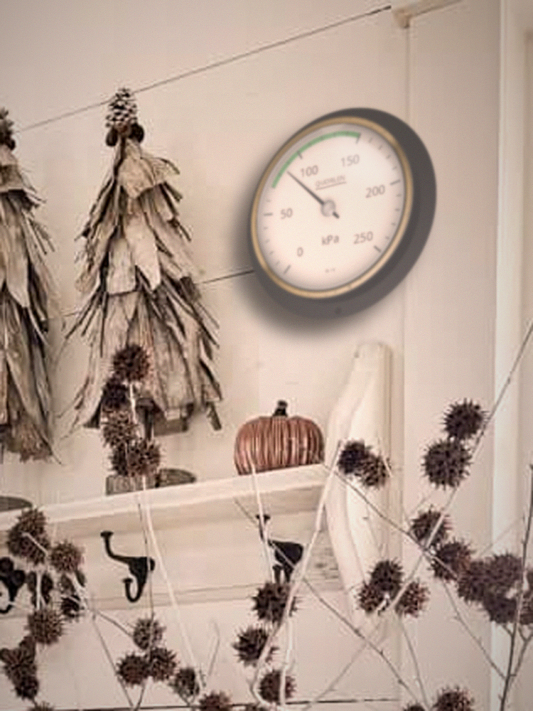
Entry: 85 kPa
